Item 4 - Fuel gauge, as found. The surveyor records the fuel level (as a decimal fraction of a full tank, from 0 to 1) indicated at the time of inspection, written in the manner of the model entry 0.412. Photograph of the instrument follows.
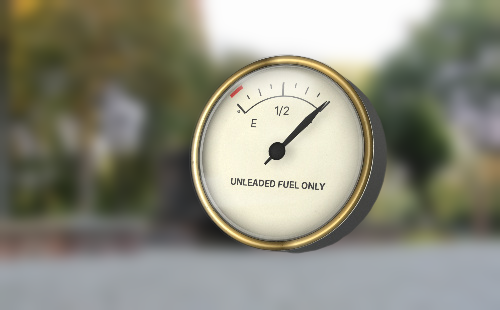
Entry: 1
